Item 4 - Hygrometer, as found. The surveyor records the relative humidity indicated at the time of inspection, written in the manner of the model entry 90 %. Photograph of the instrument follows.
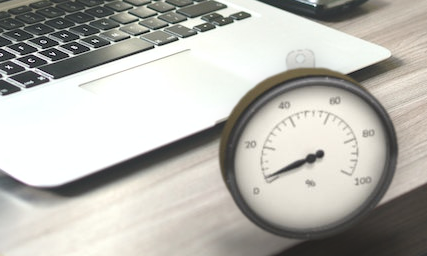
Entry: 4 %
